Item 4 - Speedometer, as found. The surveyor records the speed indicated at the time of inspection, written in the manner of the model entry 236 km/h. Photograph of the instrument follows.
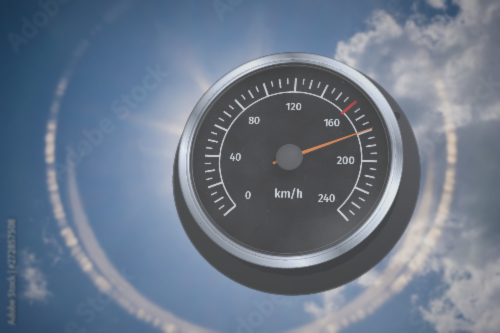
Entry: 180 km/h
